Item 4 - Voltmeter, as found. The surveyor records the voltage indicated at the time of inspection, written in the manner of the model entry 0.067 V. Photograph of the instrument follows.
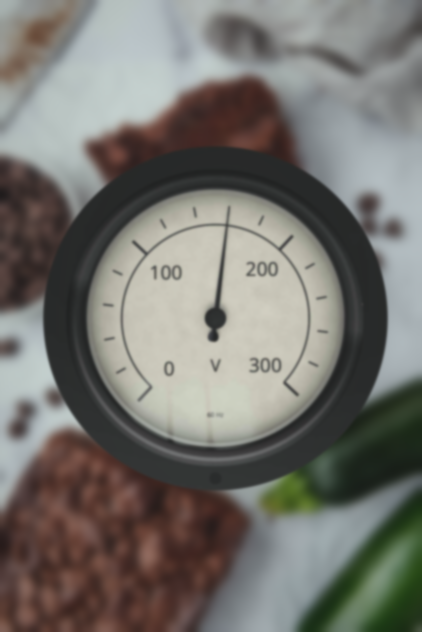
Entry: 160 V
